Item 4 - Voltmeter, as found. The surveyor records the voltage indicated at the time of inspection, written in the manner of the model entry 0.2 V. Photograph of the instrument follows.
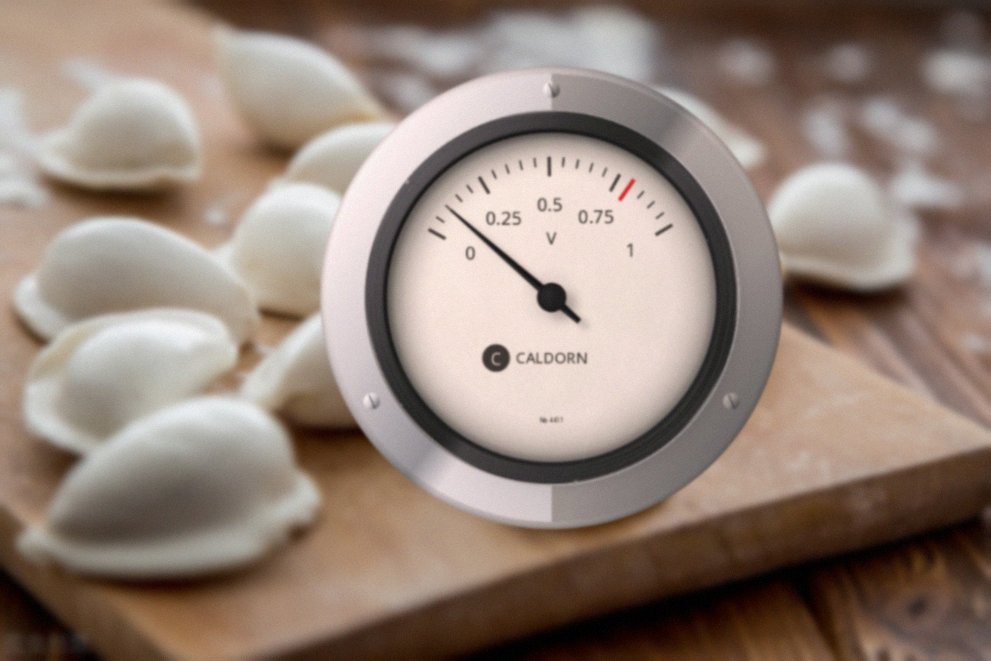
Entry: 0.1 V
